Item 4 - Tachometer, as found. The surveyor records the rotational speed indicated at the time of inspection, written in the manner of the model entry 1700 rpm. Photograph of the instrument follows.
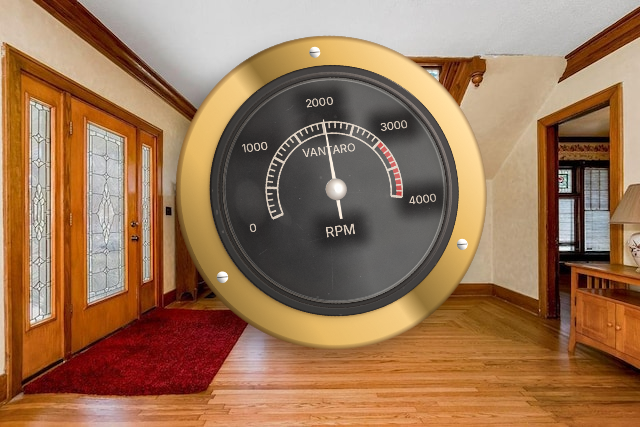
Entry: 2000 rpm
